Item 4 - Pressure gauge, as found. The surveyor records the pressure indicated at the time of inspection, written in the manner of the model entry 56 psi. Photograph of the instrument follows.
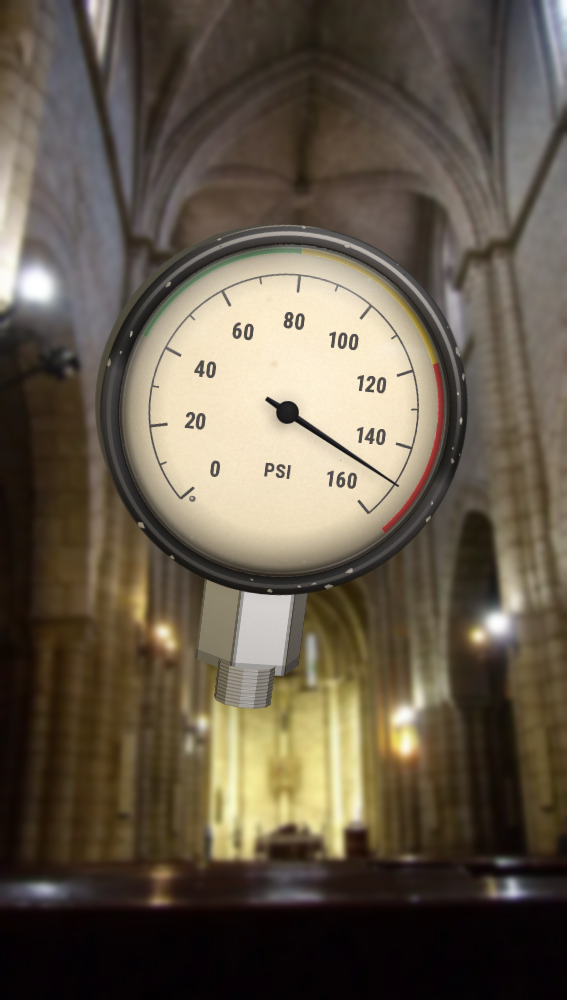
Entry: 150 psi
